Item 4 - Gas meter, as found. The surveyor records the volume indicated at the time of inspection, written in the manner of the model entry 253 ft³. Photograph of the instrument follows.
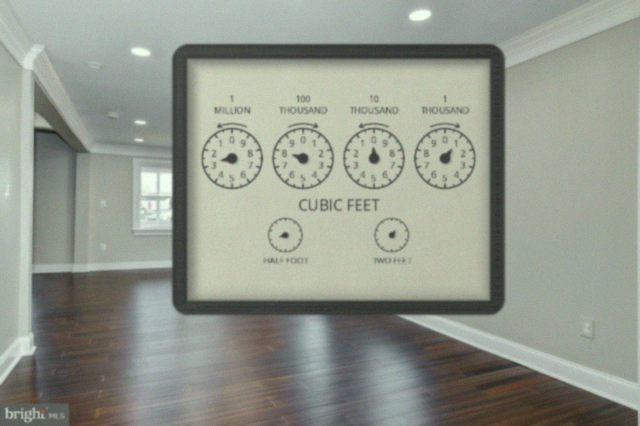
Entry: 280100 ft³
